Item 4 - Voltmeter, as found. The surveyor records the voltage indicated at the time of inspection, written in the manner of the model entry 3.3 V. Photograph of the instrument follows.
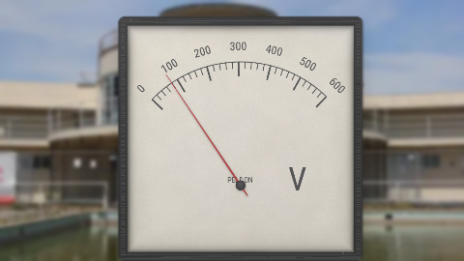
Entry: 80 V
